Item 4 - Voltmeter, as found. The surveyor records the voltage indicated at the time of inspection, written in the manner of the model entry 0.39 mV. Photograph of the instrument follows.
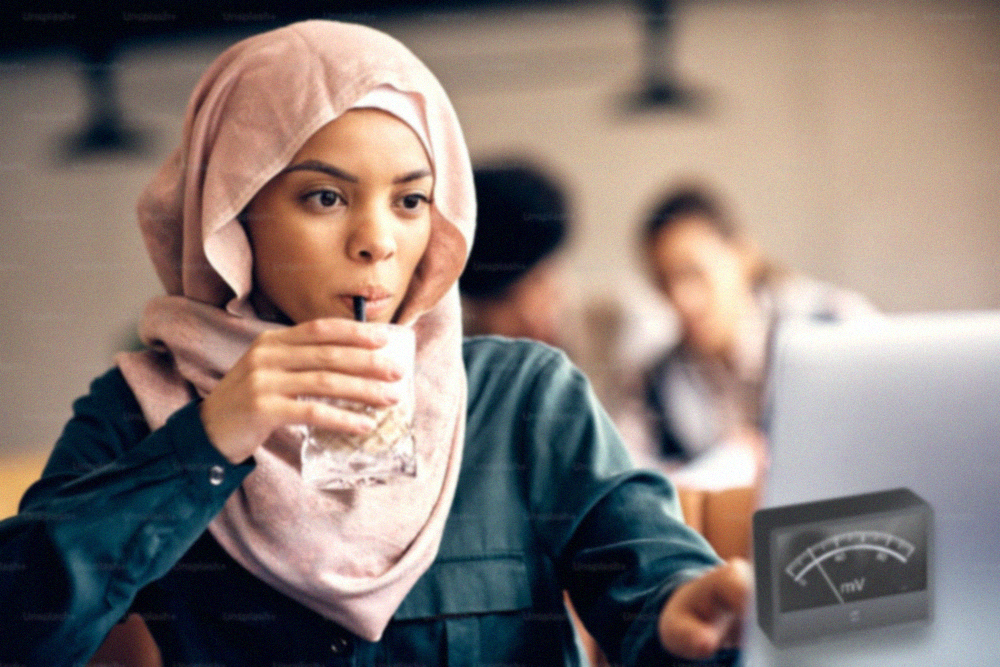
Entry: 20 mV
